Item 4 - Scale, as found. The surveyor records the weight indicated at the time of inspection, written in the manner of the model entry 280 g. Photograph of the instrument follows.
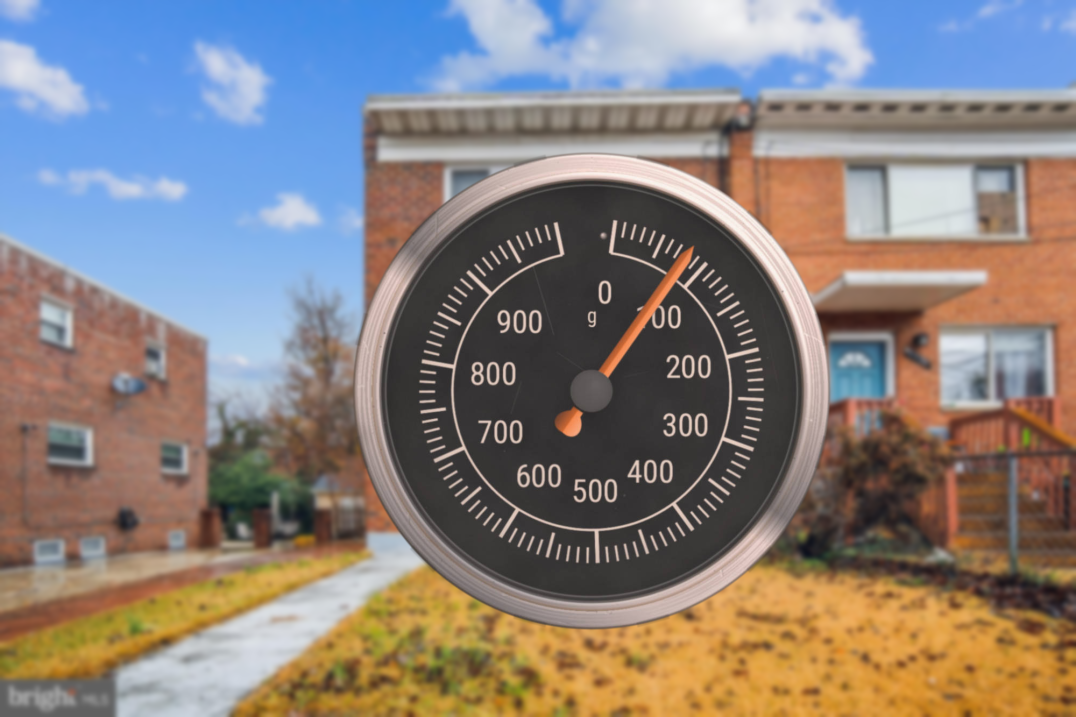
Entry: 80 g
